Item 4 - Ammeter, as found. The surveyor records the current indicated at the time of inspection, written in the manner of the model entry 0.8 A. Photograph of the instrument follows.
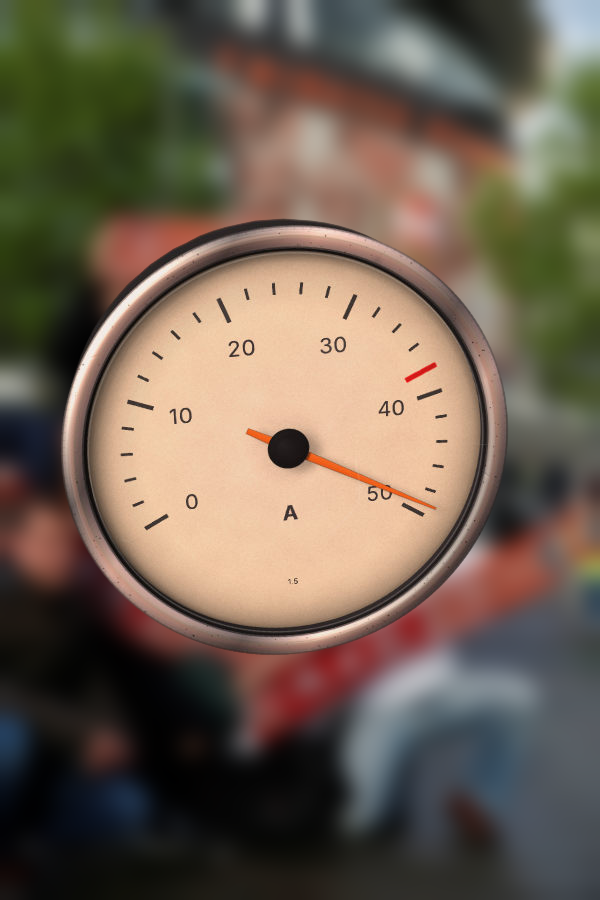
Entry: 49 A
